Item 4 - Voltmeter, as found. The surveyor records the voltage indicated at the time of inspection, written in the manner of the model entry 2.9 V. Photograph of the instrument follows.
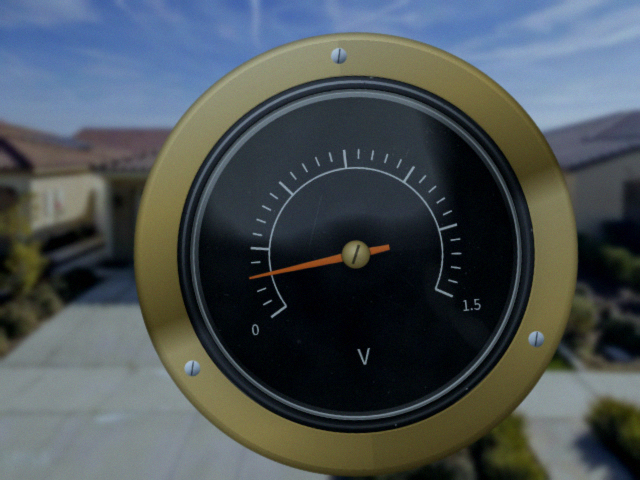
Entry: 0.15 V
